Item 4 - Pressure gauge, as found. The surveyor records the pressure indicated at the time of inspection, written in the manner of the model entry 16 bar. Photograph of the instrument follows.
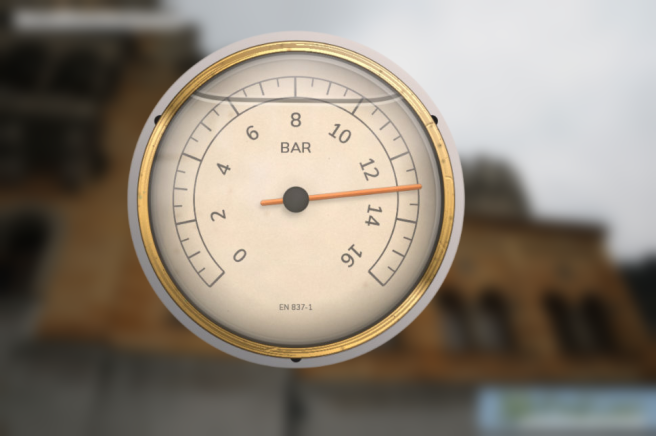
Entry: 13 bar
